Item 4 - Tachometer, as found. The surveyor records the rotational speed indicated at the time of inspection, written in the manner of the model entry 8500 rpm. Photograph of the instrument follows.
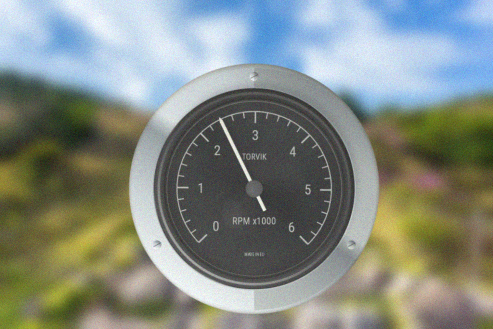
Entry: 2400 rpm
